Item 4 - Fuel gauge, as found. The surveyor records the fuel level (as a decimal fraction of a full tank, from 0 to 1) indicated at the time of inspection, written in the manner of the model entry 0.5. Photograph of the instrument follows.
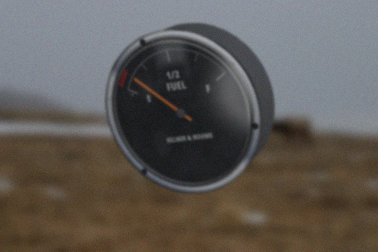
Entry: 0.125
